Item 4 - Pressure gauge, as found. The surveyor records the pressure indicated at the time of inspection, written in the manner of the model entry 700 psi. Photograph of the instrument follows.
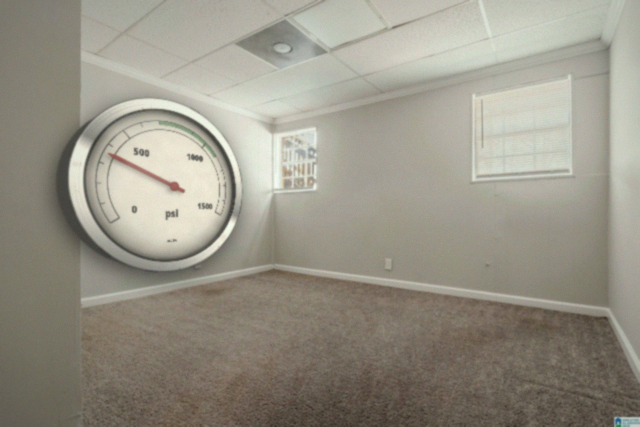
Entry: 350 psi
